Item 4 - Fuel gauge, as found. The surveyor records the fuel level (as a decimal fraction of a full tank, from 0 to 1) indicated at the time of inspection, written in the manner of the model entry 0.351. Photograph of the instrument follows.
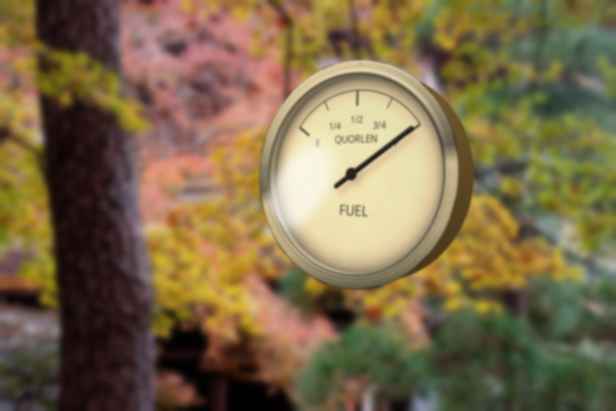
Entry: 1
